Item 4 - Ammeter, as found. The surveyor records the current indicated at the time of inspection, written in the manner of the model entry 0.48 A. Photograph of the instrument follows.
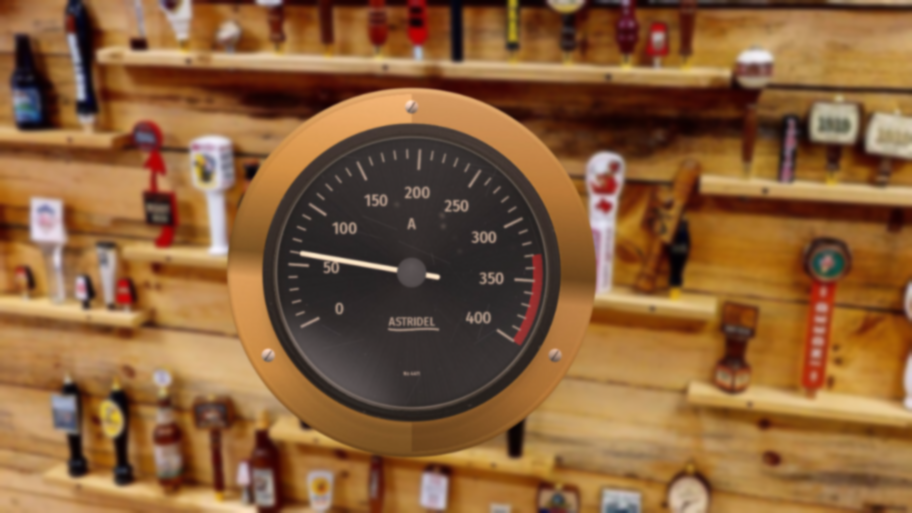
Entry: 60 A
